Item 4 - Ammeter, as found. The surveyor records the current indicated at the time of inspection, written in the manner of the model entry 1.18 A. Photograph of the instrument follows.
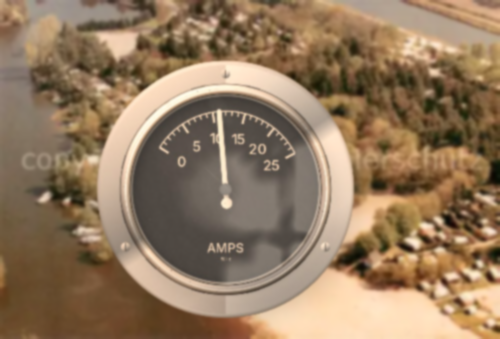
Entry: 11 A
